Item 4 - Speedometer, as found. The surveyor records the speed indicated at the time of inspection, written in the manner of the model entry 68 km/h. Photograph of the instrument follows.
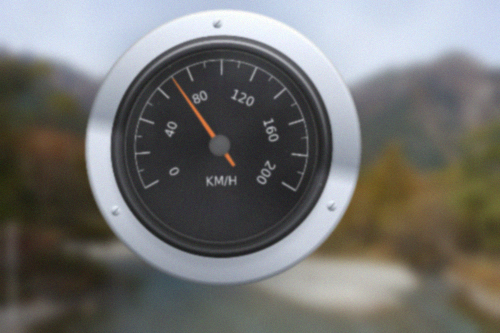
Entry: 70 km/h
